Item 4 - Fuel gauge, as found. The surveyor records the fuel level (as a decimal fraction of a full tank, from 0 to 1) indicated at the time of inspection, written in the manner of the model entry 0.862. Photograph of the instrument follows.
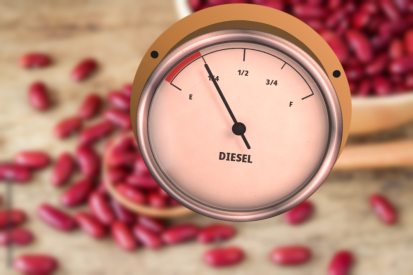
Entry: 0.25
